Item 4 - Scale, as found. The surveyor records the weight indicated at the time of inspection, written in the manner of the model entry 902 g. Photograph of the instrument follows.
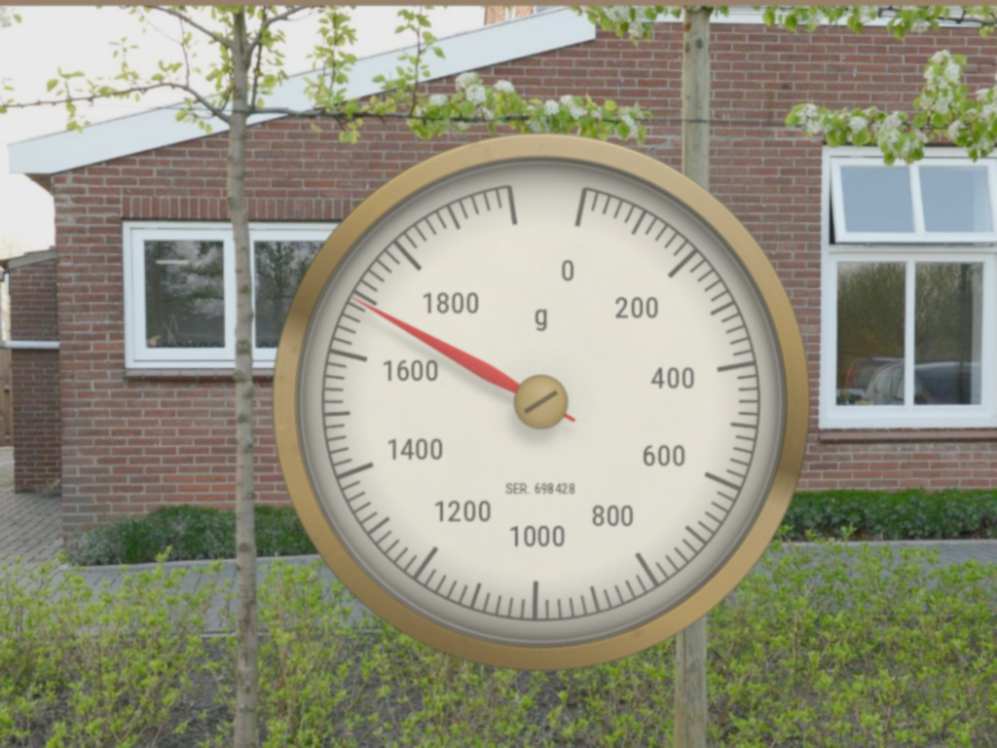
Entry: 1690 g
